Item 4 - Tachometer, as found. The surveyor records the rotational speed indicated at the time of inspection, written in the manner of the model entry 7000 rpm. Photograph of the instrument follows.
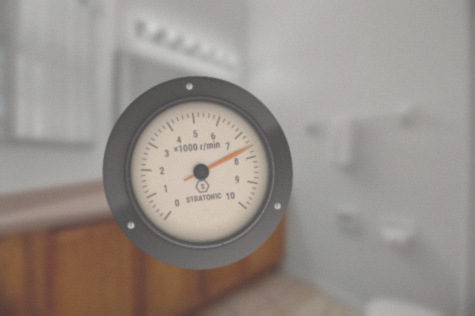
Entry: 7600 rpm
